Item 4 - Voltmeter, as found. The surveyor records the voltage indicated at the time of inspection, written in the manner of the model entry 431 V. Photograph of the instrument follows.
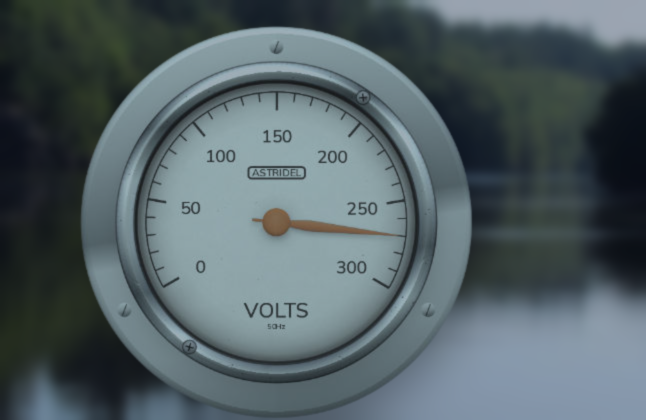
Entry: 270 V
